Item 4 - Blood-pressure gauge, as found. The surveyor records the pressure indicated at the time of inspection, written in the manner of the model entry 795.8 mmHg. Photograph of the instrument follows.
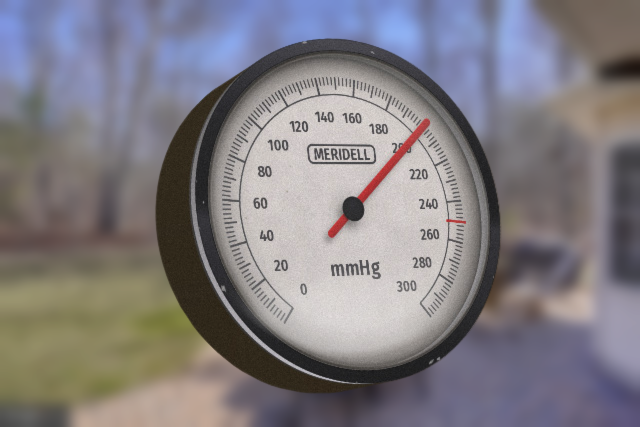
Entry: 200 mmHg
